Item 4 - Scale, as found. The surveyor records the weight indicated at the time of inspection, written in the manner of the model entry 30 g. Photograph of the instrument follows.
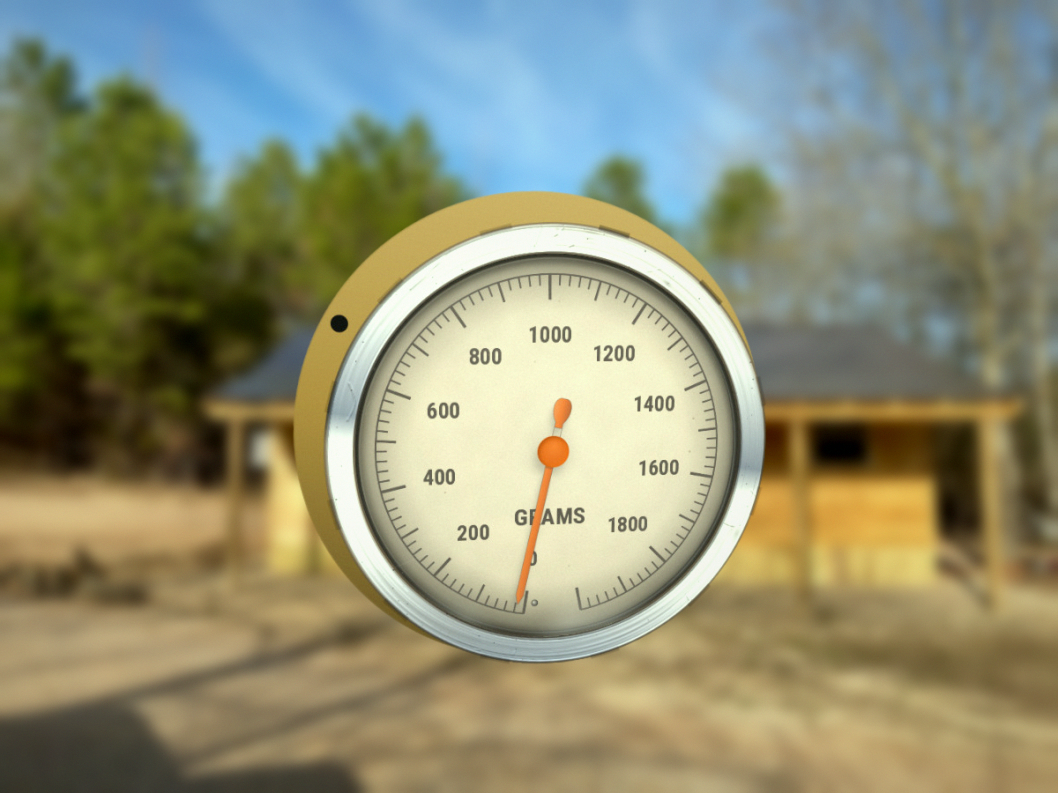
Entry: 20 g
